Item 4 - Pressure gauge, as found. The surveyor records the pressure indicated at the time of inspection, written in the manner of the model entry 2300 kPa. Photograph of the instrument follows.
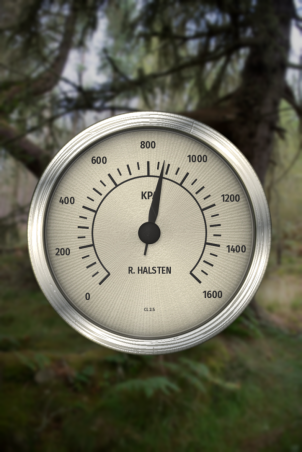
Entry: 875 kPa
